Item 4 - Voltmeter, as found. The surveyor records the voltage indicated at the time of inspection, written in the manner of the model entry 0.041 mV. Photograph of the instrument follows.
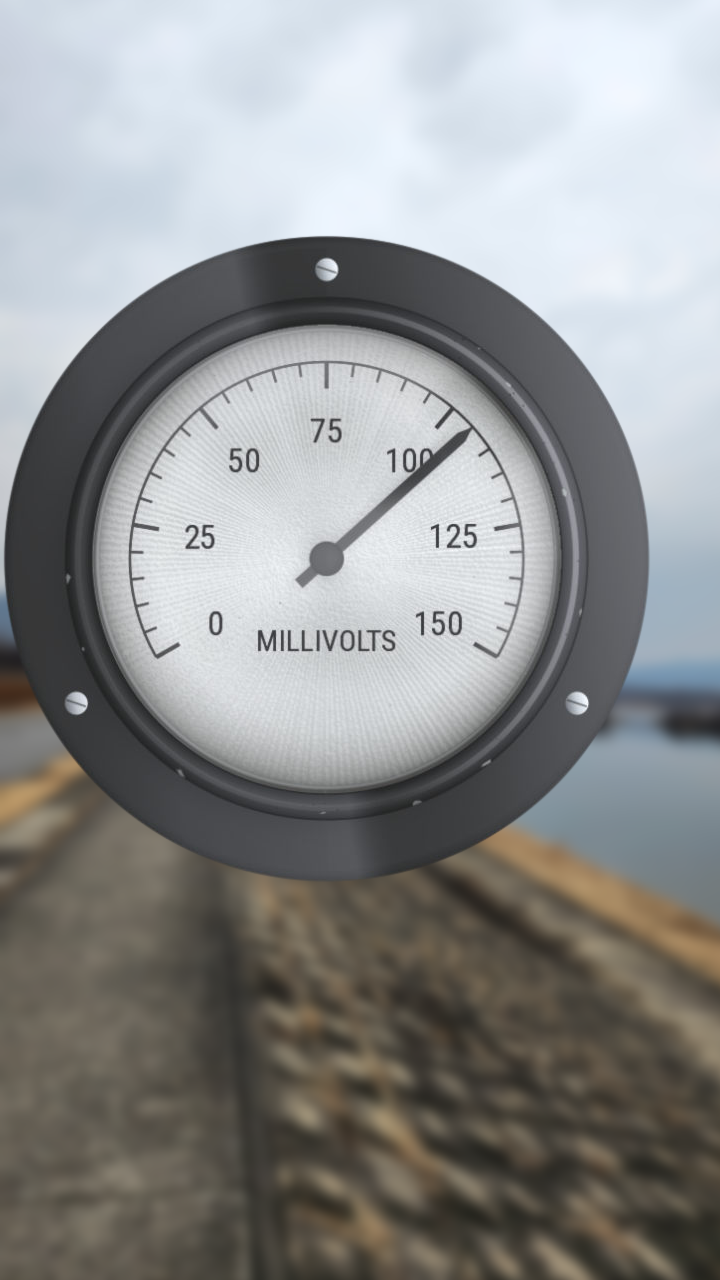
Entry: 105 mV
